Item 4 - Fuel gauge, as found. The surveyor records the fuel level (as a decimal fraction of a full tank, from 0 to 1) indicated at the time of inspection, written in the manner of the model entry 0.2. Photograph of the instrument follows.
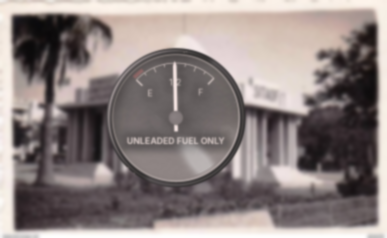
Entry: 0.5
